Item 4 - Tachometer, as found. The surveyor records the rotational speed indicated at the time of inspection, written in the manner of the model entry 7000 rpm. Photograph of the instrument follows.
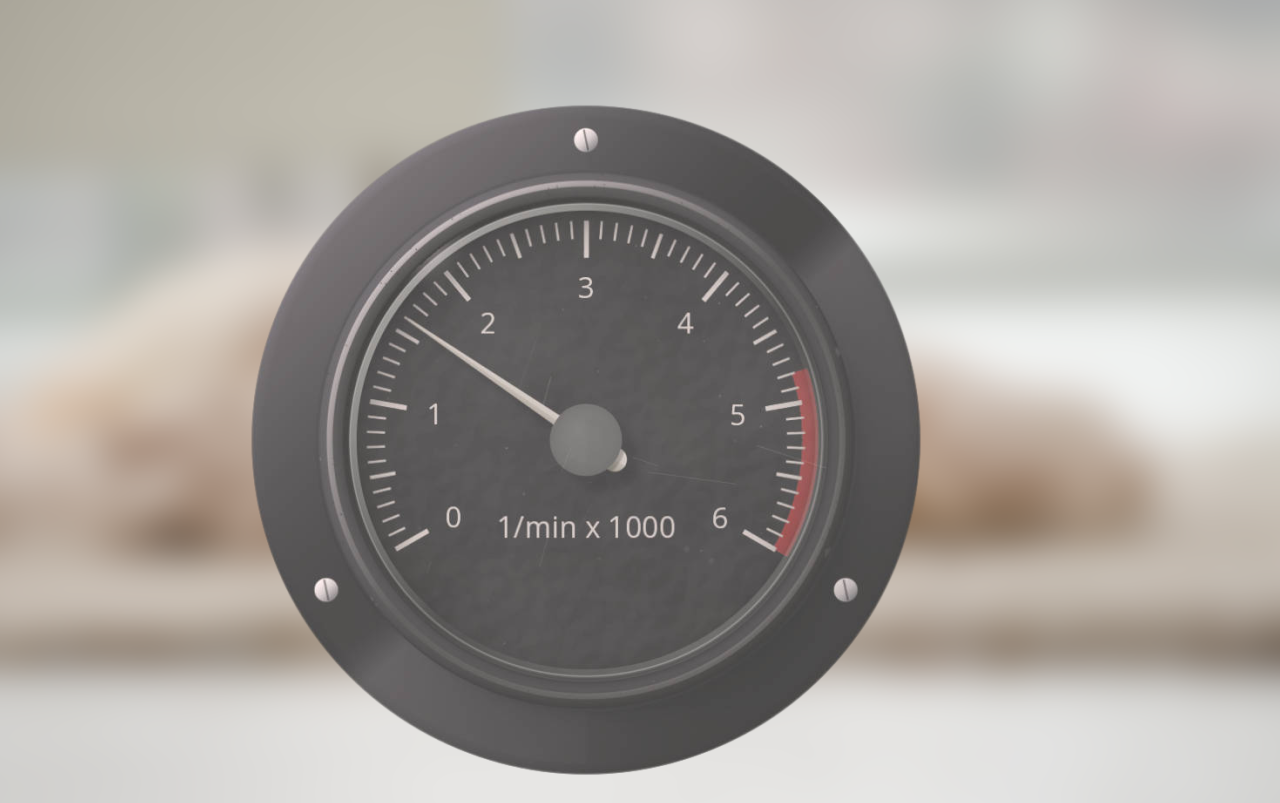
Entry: 1600 rpm
